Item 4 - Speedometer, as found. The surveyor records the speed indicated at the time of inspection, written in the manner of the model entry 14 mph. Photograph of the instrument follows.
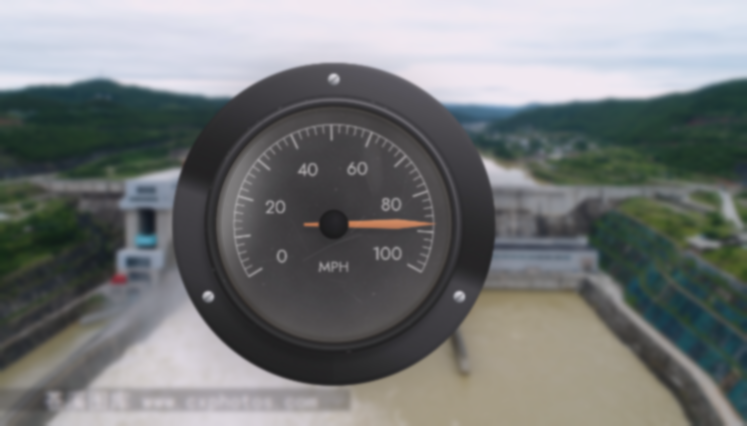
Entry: 88 mph
